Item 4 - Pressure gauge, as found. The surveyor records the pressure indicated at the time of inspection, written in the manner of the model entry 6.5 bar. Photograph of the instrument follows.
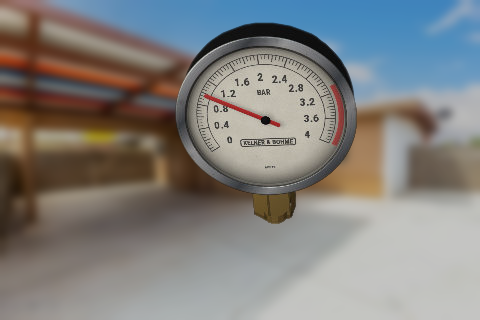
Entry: 1 bar
